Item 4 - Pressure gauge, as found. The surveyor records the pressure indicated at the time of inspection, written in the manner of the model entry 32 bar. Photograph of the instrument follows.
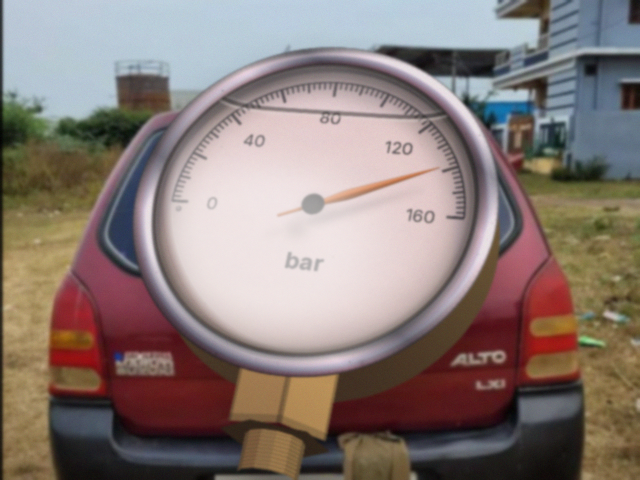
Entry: 140 bar
